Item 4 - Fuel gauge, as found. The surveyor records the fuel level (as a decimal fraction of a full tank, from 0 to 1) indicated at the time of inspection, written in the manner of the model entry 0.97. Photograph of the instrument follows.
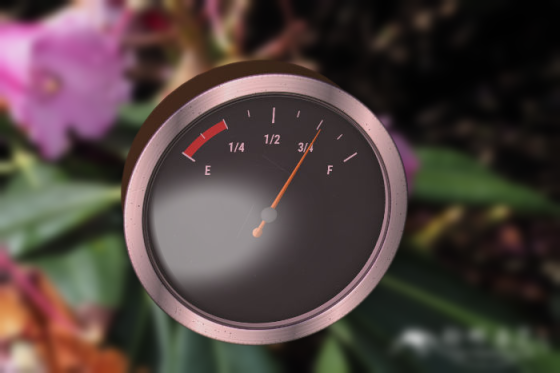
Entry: 0.75
